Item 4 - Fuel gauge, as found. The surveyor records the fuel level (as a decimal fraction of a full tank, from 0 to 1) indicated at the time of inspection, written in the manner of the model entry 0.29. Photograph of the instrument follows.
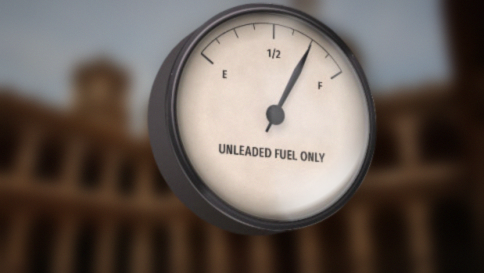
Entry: 0.75
